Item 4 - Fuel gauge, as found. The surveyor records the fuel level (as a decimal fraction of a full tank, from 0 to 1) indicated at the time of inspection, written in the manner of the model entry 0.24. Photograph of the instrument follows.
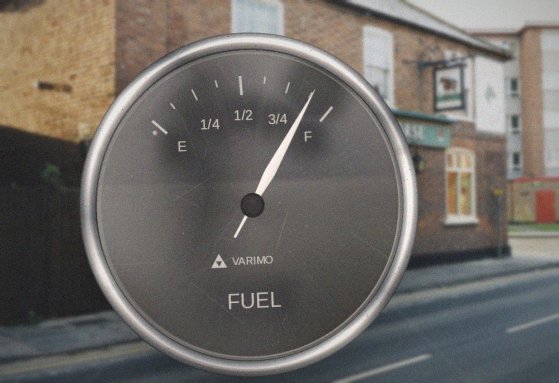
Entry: 0.875
